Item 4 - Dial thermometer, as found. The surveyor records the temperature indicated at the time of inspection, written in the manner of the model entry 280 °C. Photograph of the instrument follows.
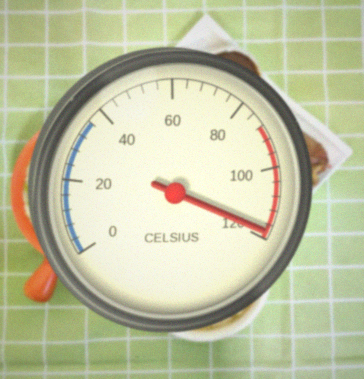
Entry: 118 °C
